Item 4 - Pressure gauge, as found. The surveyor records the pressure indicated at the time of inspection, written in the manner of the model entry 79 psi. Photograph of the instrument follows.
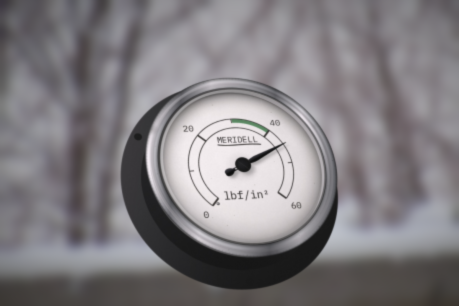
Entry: 45 psi
